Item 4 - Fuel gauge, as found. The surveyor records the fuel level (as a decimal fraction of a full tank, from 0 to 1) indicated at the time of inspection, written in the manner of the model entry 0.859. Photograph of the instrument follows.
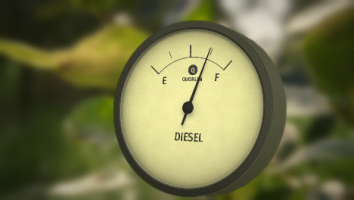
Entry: 0.75
